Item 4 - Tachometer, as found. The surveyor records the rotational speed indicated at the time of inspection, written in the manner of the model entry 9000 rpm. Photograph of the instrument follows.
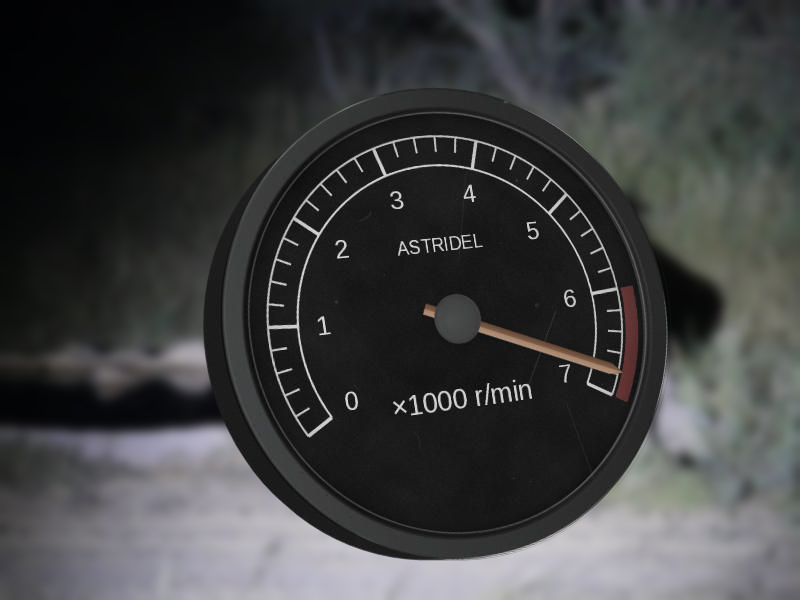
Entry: 6800 rpm
